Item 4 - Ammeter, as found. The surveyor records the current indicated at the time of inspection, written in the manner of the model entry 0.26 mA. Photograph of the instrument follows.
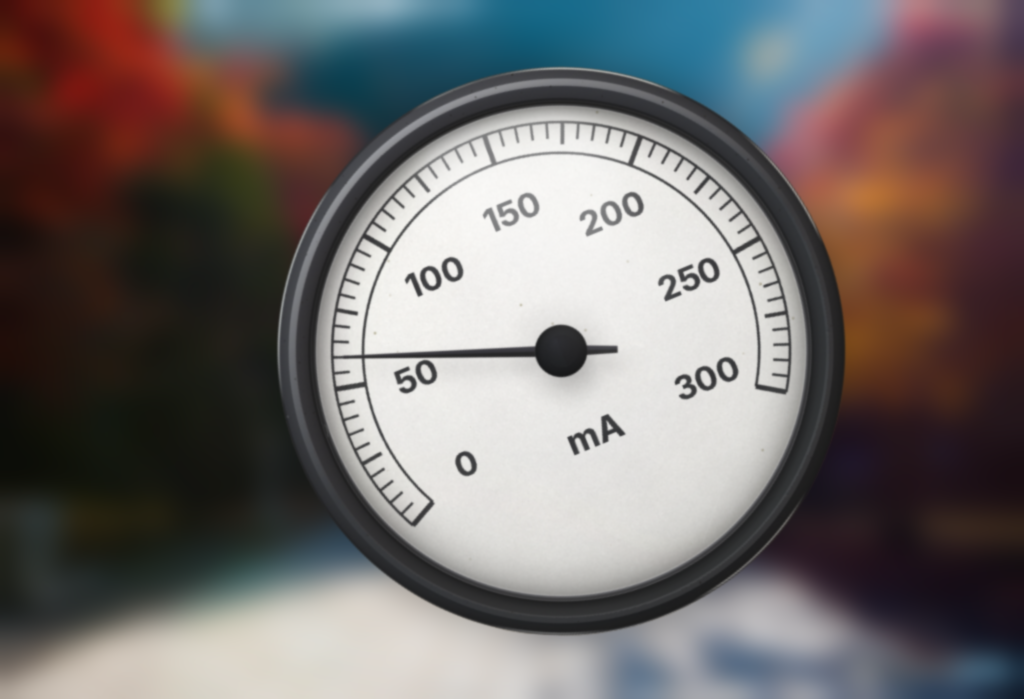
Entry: 60 mA
